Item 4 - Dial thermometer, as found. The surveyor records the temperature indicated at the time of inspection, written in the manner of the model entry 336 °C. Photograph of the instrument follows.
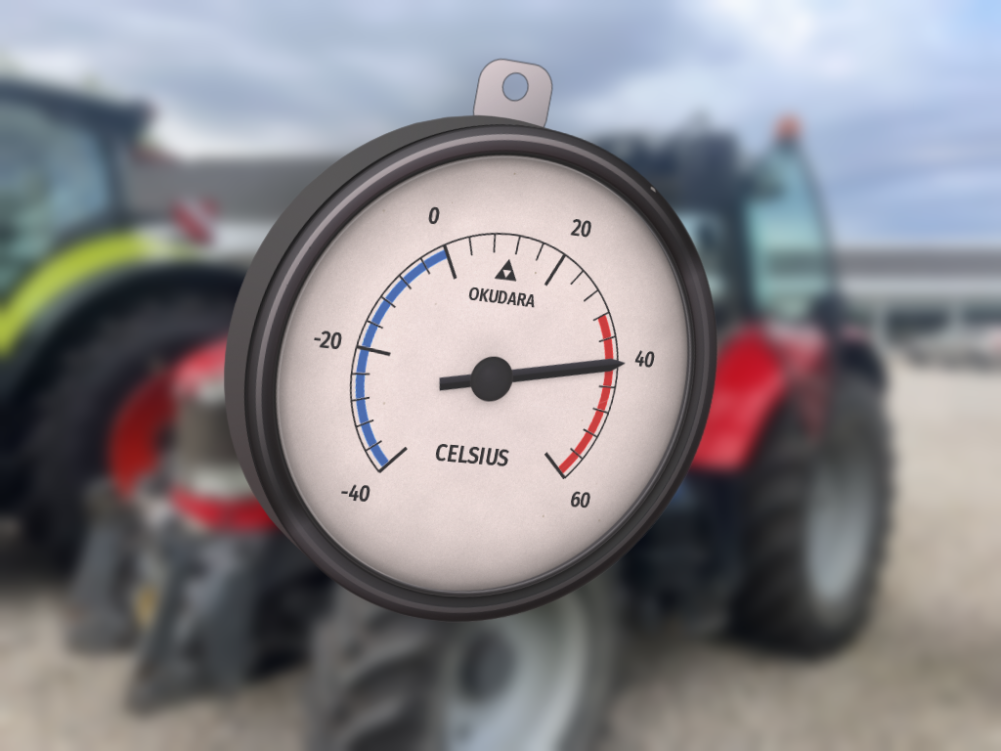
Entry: 40 °C
